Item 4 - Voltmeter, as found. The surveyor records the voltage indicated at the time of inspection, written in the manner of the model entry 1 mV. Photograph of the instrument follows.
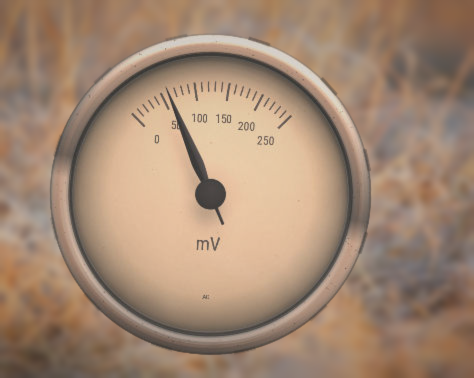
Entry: 60 mV
